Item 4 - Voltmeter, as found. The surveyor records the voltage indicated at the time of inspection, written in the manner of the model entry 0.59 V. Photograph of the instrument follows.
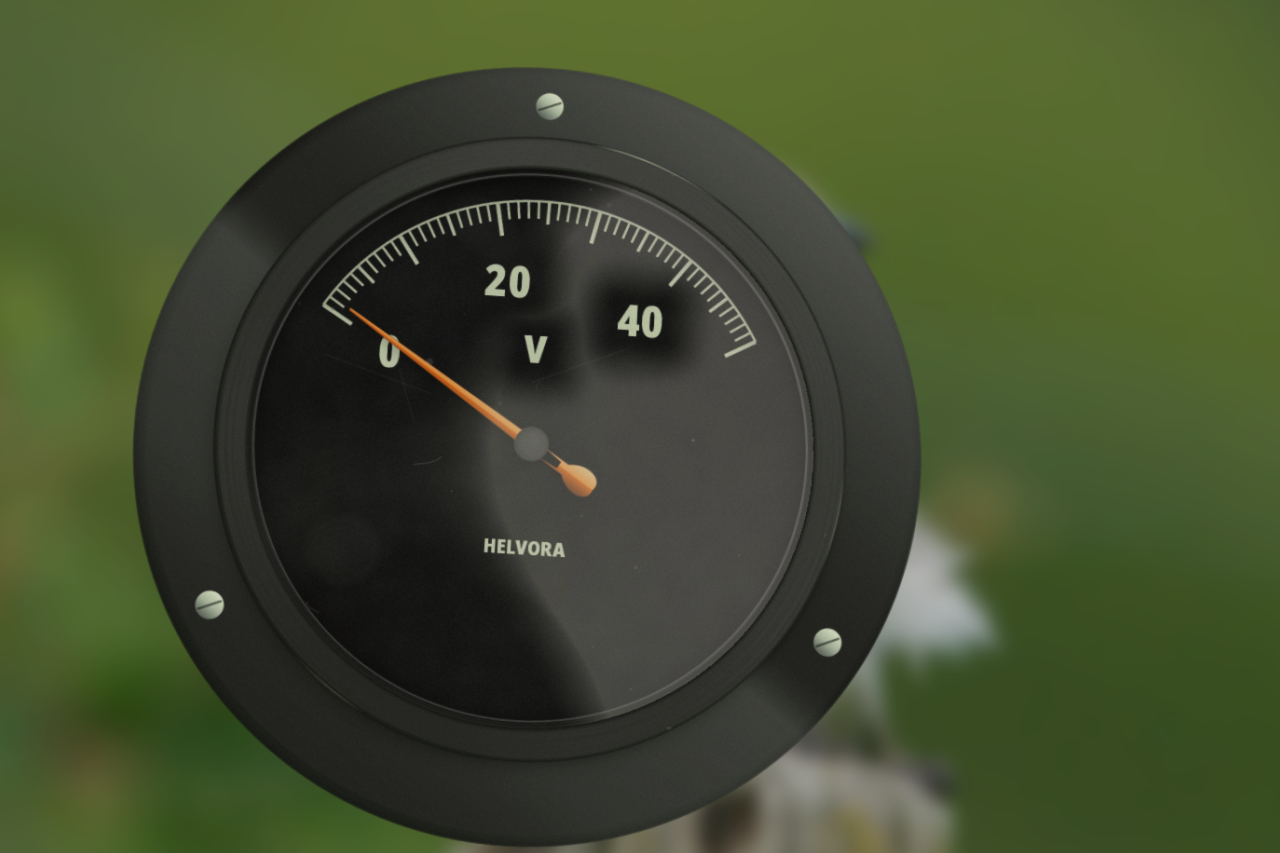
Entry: 1 V
